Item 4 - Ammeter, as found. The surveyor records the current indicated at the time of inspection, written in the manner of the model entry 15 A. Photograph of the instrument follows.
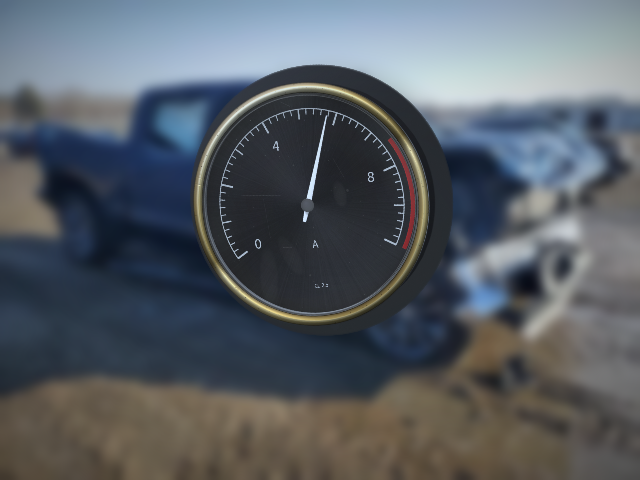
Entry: 5.8 A
